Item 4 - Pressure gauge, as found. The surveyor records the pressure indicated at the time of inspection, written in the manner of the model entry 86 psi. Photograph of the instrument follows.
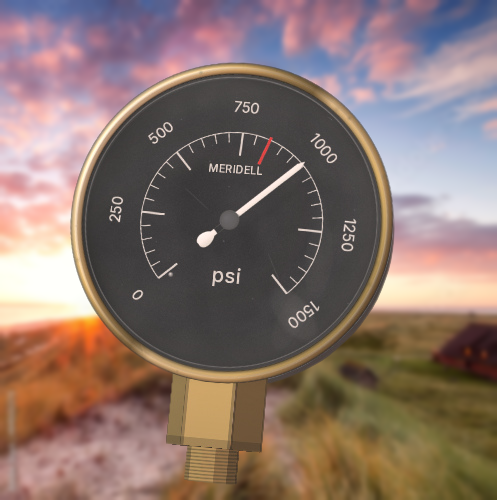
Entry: 1000 psi
